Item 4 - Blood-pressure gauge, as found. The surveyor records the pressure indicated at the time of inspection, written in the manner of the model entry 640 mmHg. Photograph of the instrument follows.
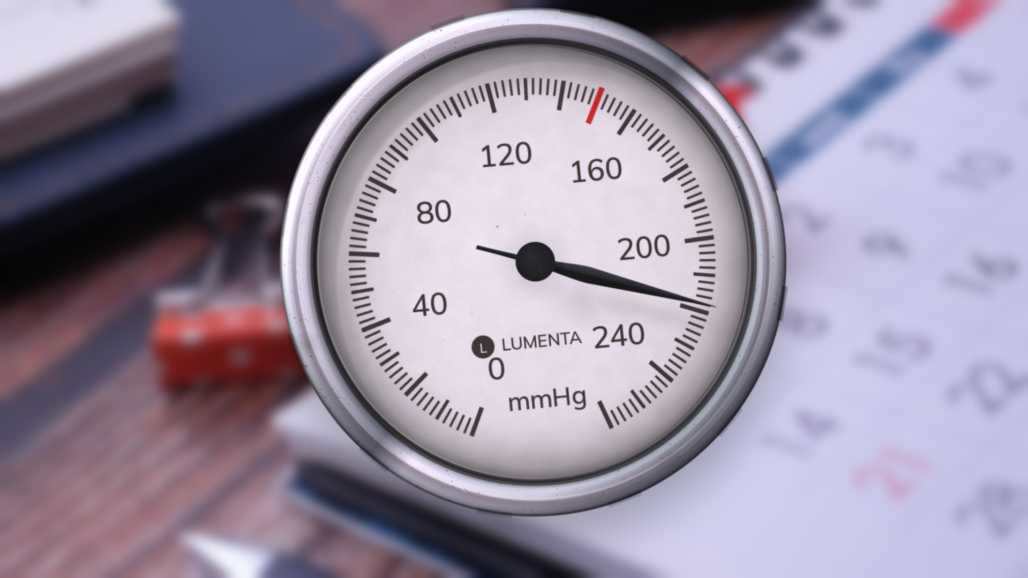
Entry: 218 mmHg
